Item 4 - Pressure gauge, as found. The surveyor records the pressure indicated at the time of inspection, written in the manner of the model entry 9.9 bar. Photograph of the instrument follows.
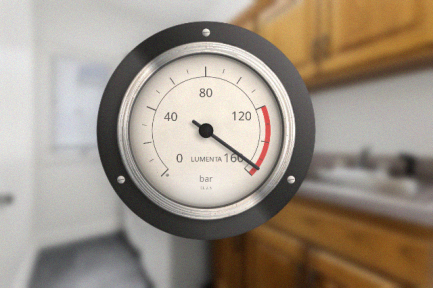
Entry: 155 bar
